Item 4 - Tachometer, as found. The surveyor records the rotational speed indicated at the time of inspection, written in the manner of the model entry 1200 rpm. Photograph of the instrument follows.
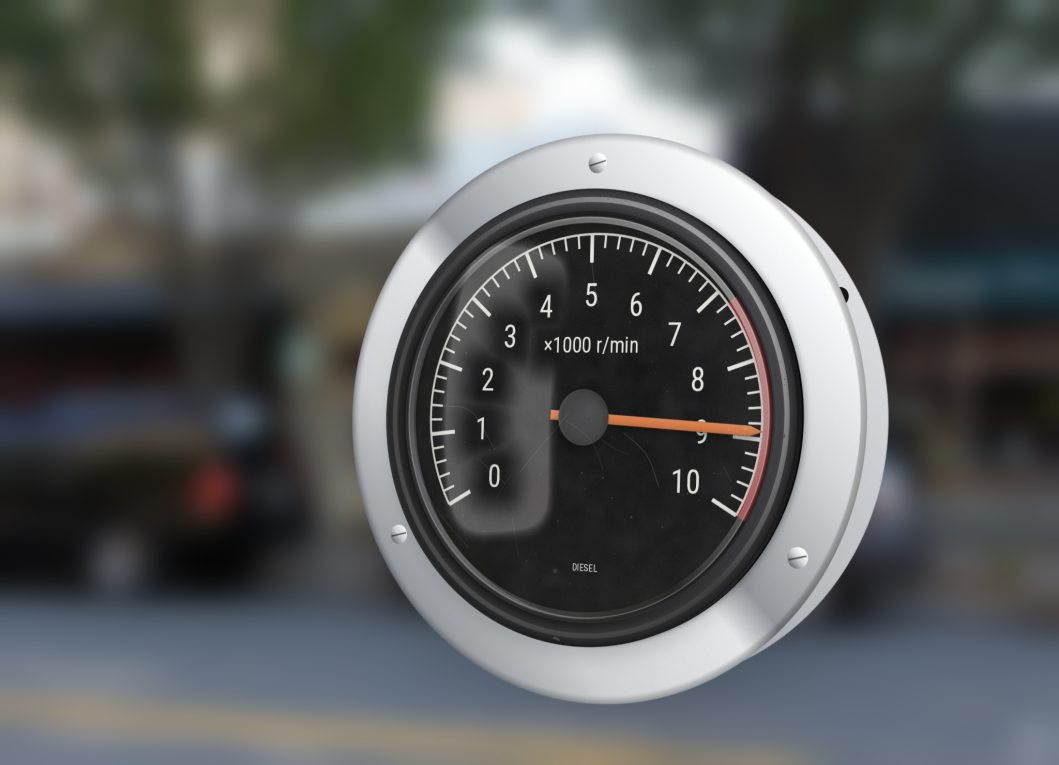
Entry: 8900 rpm
